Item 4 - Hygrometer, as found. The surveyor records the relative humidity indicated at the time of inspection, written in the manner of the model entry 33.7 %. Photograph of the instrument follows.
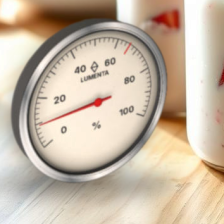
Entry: 10 %
